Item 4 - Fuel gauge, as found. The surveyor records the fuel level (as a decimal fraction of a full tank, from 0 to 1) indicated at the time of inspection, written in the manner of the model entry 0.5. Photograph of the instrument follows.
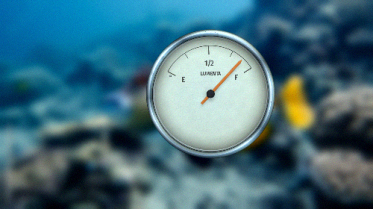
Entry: 0.875
